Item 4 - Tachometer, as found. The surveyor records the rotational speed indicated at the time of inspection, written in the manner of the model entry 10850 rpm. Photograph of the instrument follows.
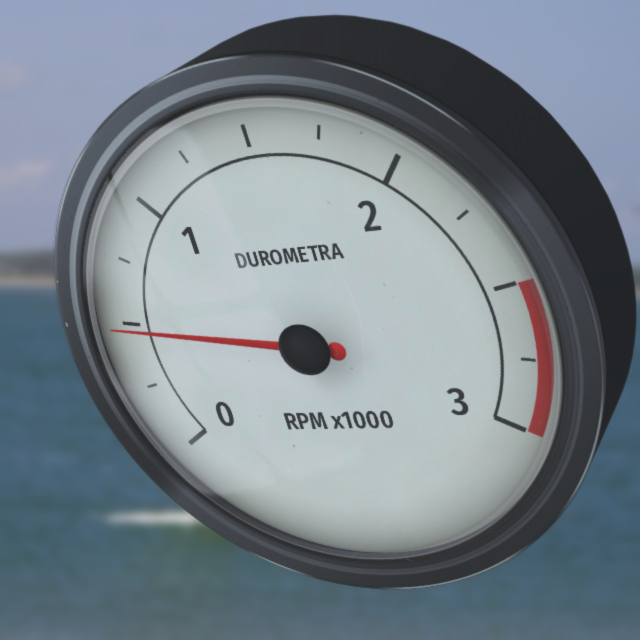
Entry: 500 rpm
